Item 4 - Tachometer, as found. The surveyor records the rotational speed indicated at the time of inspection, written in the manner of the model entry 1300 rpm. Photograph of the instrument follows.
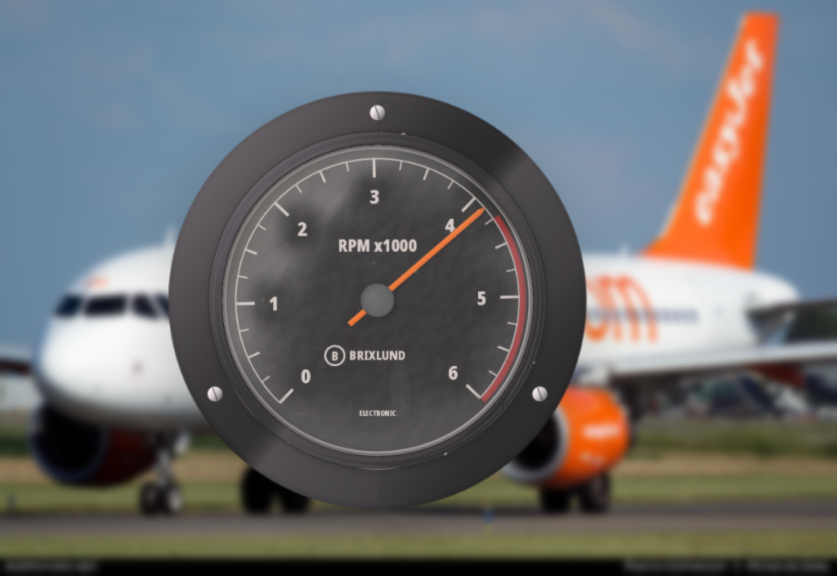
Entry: 4125 rpm
